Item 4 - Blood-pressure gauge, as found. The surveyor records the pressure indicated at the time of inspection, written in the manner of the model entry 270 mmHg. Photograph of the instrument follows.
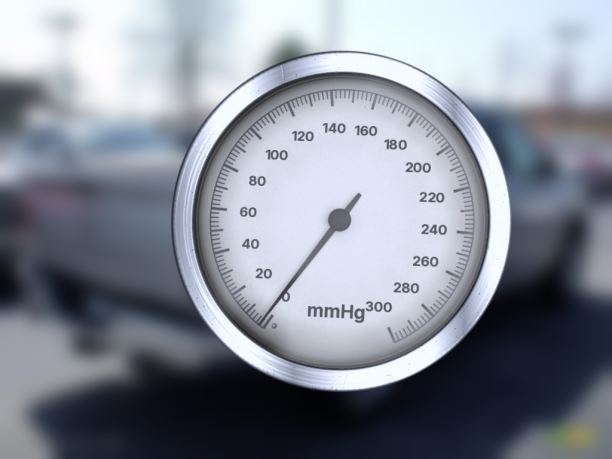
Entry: 2 mmHg
